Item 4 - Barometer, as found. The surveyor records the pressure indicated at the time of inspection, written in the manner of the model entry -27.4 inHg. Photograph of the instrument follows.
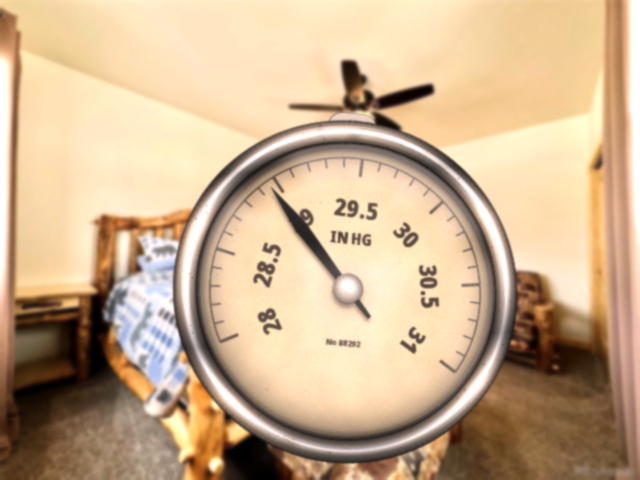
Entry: 28.95 inHg
